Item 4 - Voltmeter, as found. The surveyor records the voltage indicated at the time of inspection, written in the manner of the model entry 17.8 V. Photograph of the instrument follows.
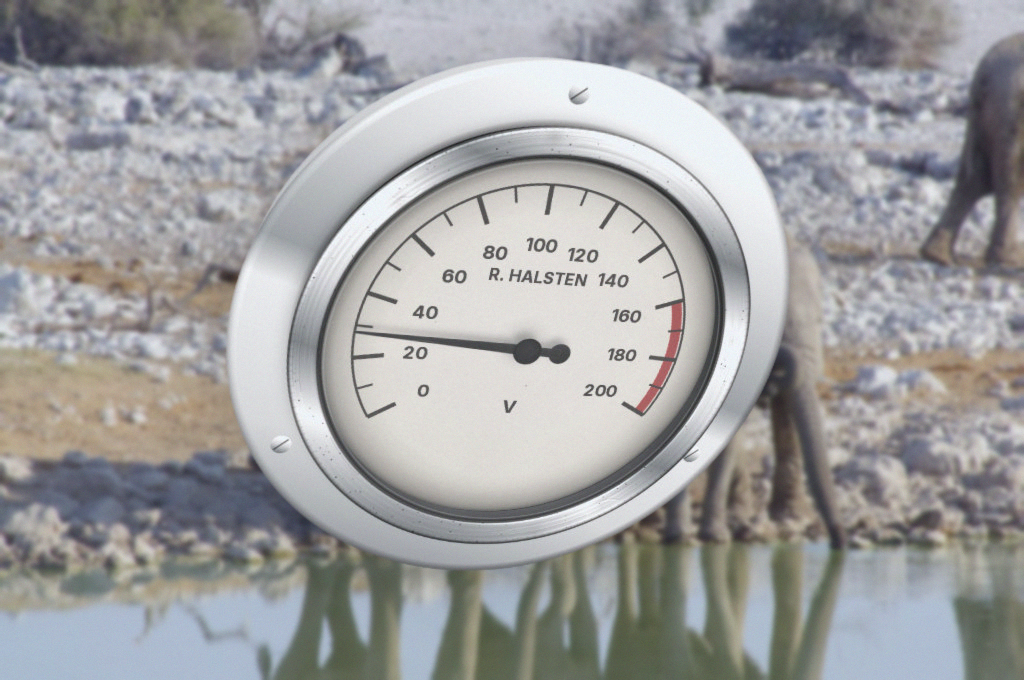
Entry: 30 V
